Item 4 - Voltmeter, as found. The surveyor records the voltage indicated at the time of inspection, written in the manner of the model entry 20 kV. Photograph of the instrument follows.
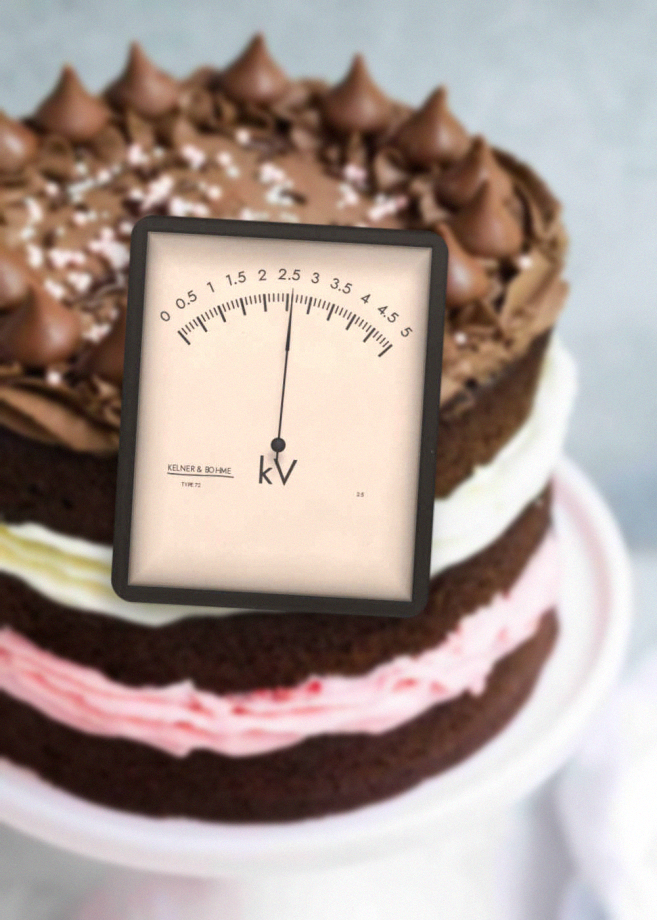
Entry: 2.6 kV
